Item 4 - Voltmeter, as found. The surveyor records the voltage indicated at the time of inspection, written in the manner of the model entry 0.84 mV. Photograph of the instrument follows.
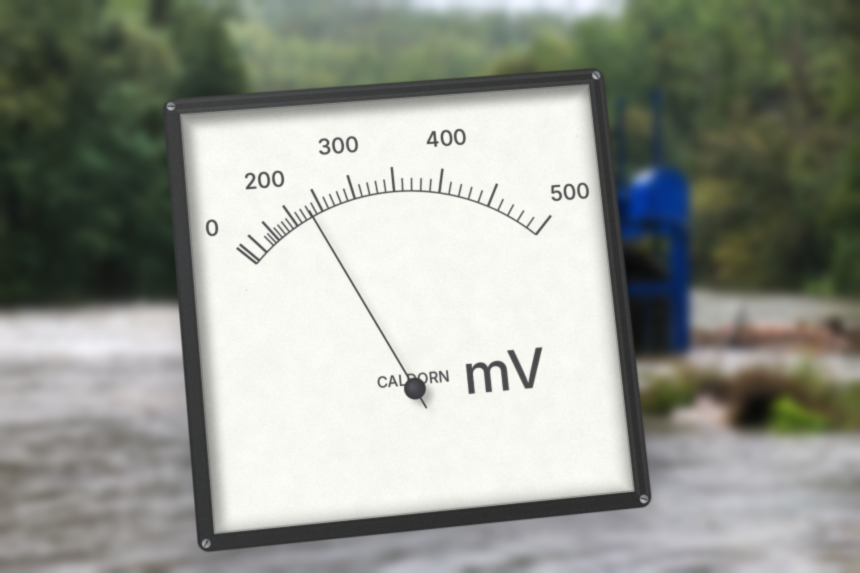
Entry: 230 mV
